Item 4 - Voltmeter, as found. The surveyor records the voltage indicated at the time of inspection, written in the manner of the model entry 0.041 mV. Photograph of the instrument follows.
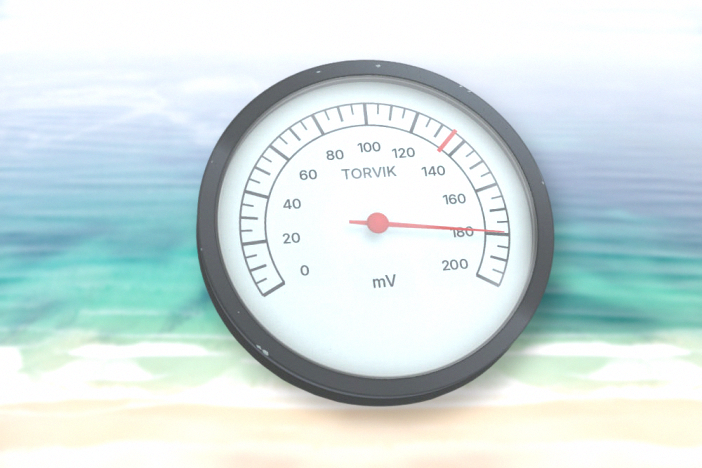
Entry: 180 mV
